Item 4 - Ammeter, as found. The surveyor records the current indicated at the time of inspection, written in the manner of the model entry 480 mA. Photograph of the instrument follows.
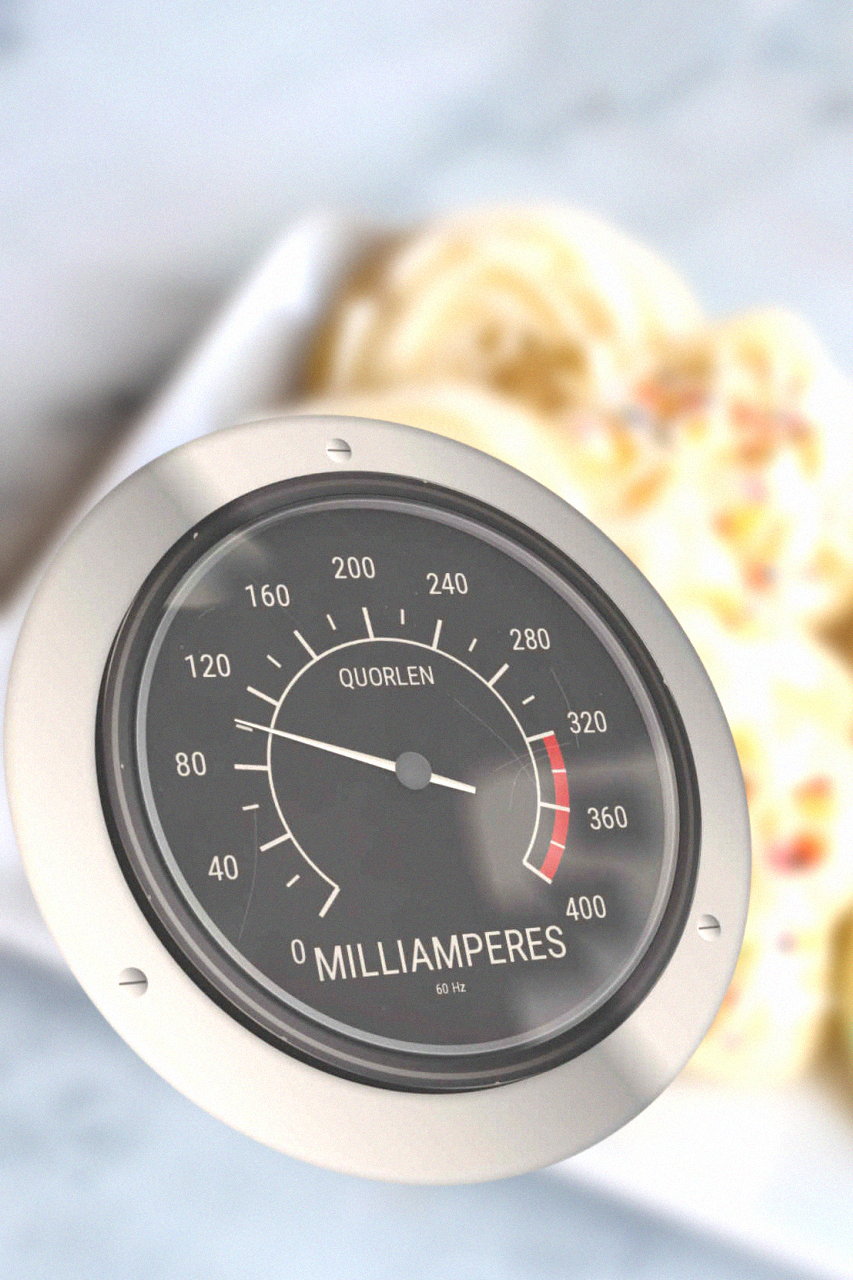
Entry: 100 mA
